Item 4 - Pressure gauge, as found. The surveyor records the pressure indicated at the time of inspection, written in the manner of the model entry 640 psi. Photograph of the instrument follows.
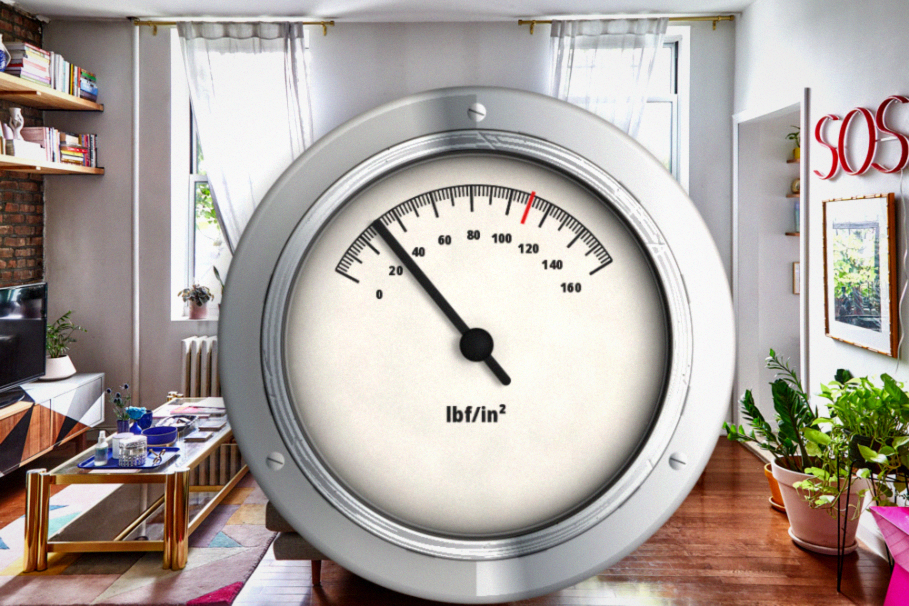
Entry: 30 psi
